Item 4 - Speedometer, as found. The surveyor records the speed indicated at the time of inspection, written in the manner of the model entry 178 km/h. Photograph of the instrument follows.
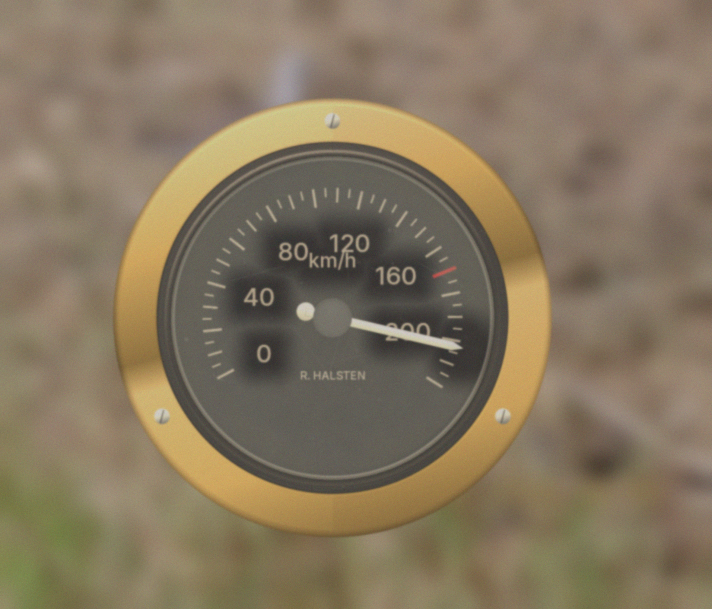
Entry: 202.5 km/h
